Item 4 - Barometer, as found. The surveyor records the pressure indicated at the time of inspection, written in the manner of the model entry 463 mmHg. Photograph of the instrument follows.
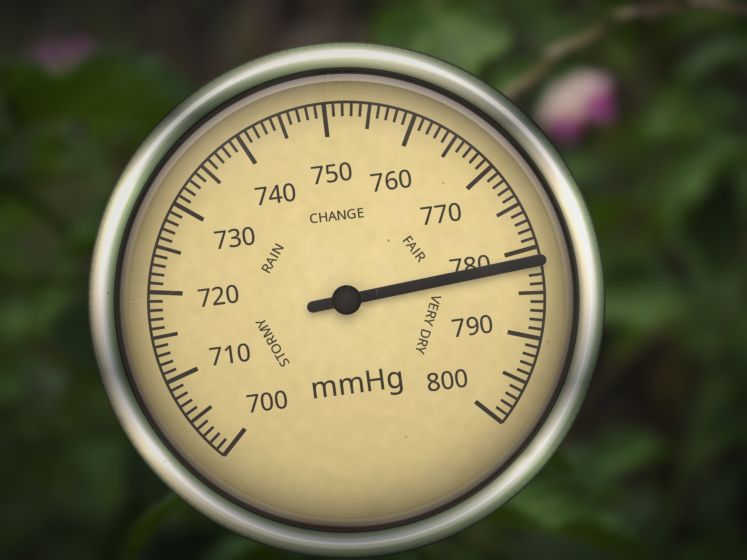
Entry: 781.5 mmHg
